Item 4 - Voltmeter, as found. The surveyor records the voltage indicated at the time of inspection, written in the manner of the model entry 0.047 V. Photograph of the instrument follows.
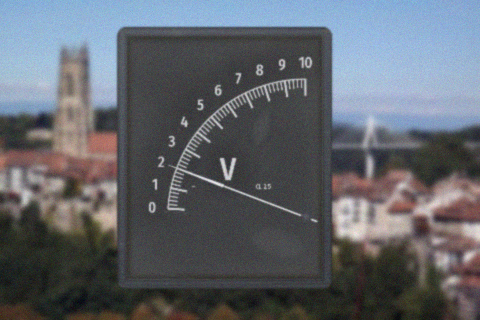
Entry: 2 V
